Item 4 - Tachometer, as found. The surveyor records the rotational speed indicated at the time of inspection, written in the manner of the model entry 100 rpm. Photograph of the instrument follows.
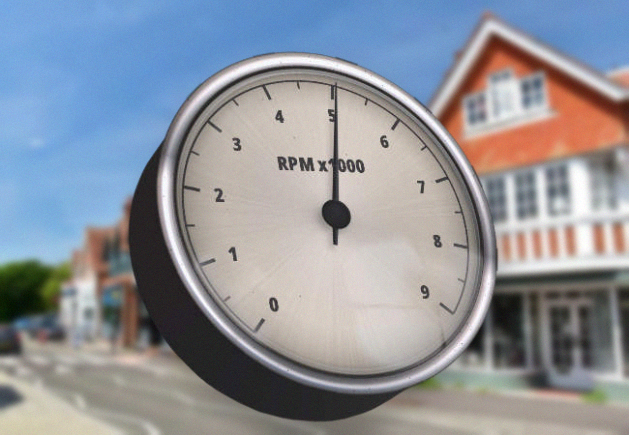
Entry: 5000 rpm
